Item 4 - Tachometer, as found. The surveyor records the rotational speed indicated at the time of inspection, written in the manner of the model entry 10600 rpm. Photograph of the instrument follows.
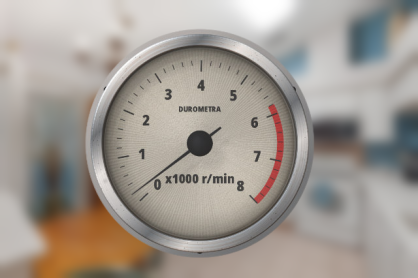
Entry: 200 rpm
